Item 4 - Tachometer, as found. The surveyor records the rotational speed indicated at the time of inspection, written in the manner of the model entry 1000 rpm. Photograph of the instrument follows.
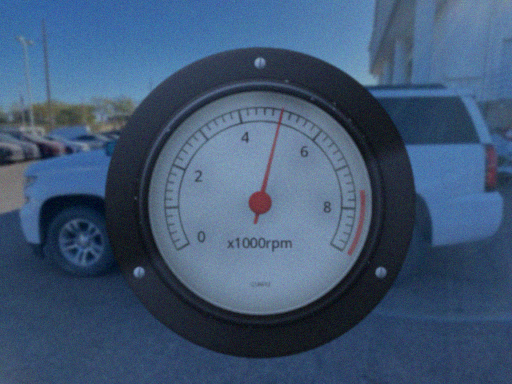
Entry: 5000 rpm
